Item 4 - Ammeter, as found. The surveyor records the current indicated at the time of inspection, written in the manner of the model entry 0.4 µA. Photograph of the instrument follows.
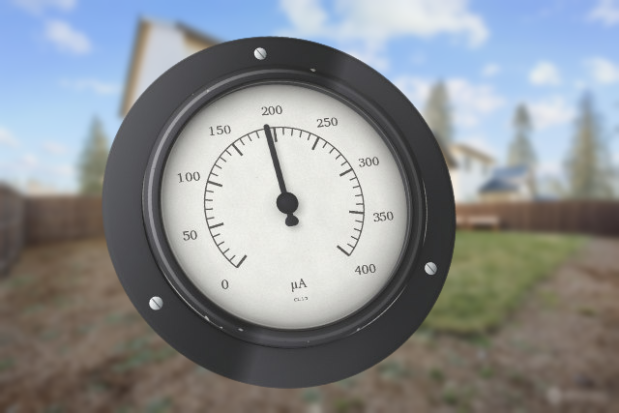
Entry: 190 µA
